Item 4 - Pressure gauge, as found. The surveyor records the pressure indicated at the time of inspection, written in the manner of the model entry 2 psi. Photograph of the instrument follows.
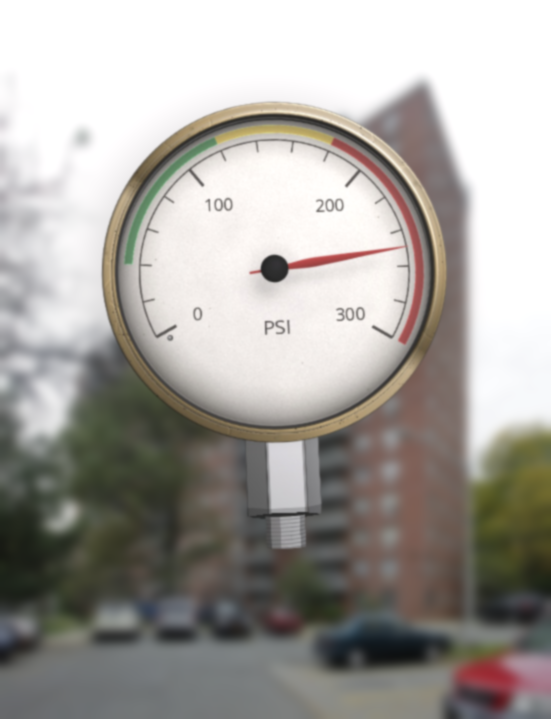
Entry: 250 psi
